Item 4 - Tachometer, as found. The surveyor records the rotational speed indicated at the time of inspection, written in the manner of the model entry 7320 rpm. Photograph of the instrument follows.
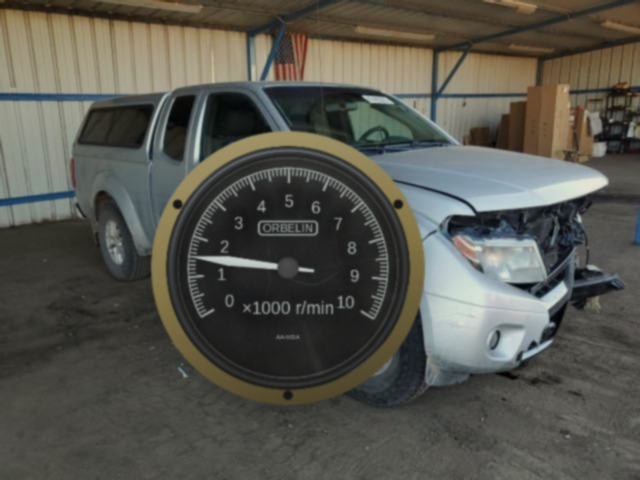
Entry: 1500 rpm
